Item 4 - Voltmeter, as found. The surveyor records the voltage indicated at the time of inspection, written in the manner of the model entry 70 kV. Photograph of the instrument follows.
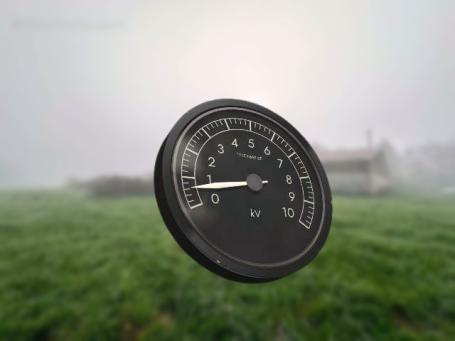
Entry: 0.6 kV
